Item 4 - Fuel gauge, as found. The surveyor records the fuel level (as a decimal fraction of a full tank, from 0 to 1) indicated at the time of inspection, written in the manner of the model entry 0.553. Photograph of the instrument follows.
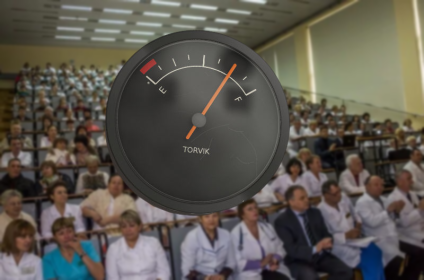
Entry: 0.75
